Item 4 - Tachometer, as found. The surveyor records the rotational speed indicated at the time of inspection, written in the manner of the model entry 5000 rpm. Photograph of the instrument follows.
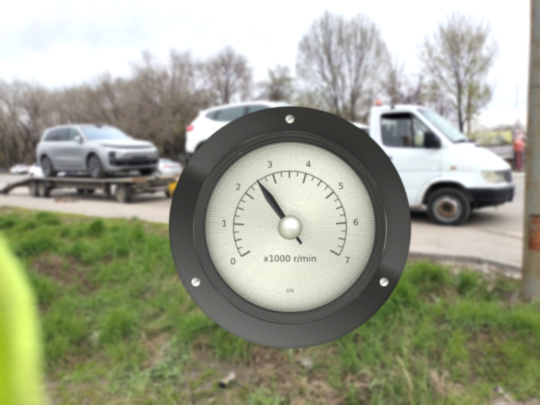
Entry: 2500 rpm
